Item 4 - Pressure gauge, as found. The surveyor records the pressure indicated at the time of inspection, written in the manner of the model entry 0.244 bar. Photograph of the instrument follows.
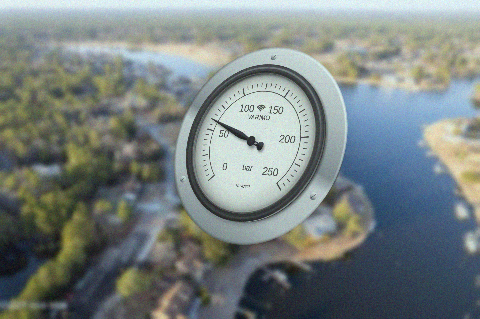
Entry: 60 bar
